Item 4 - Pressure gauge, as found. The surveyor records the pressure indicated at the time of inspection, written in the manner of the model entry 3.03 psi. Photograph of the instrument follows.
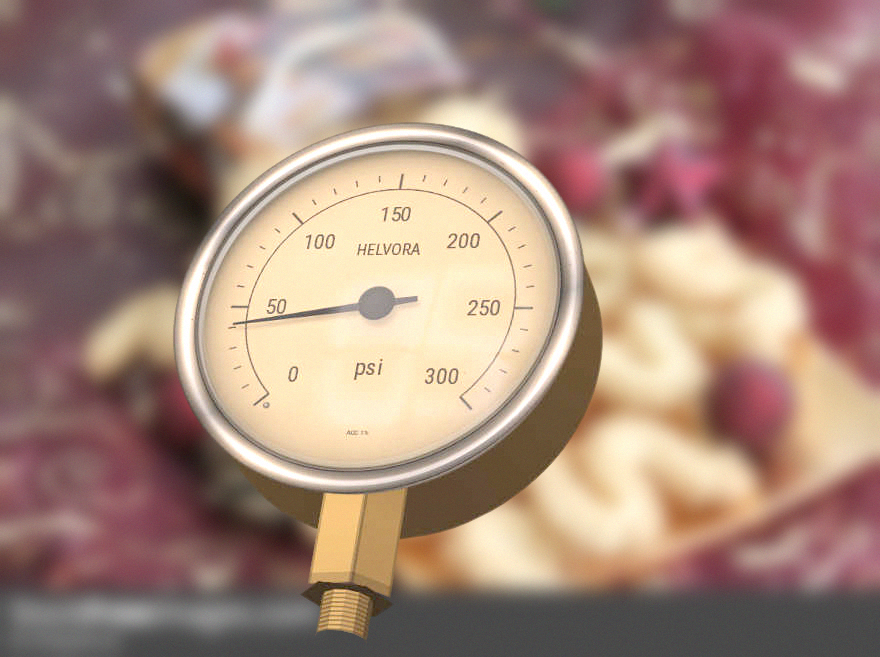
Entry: 40 psi
